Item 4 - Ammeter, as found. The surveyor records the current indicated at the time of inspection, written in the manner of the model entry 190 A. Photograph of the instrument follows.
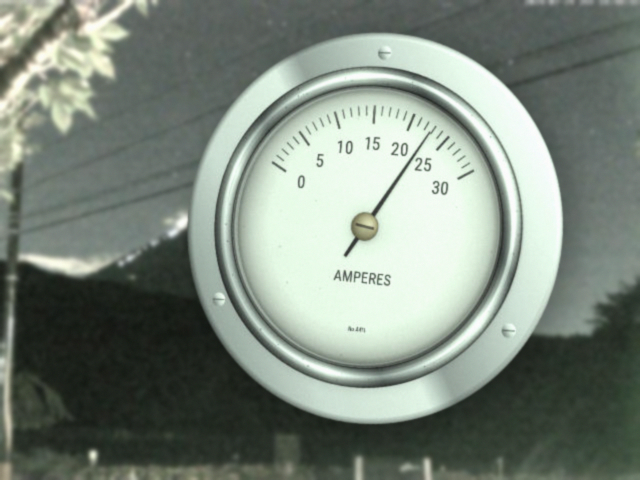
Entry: 23 A
